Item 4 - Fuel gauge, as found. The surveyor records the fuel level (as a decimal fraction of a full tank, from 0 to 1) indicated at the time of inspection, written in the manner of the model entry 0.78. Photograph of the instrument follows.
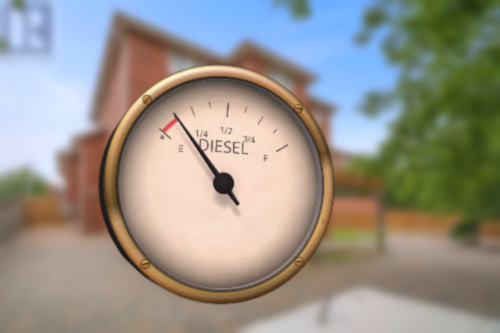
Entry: 0.125
